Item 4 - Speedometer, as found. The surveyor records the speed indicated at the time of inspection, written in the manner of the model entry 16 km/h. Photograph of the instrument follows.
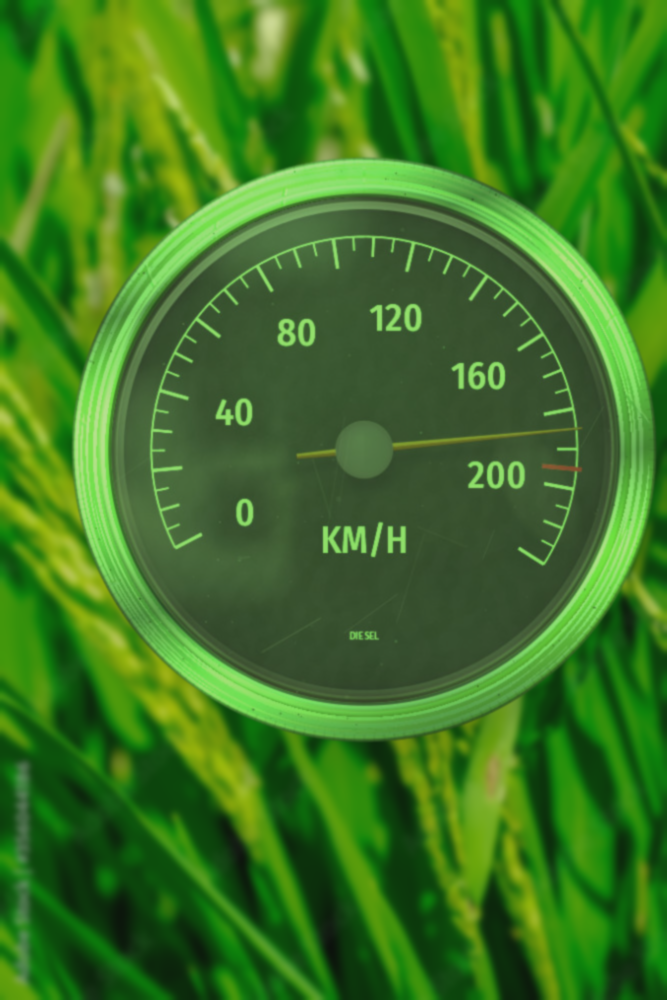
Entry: 185 km/h
